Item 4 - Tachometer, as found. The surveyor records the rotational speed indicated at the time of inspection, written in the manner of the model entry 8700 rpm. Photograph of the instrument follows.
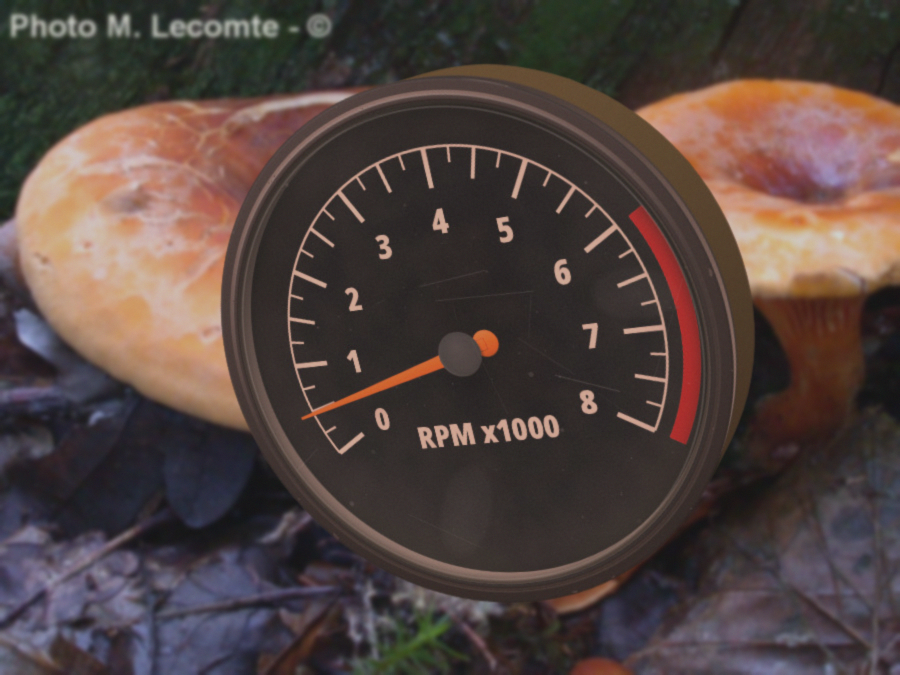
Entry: 500 rpm
